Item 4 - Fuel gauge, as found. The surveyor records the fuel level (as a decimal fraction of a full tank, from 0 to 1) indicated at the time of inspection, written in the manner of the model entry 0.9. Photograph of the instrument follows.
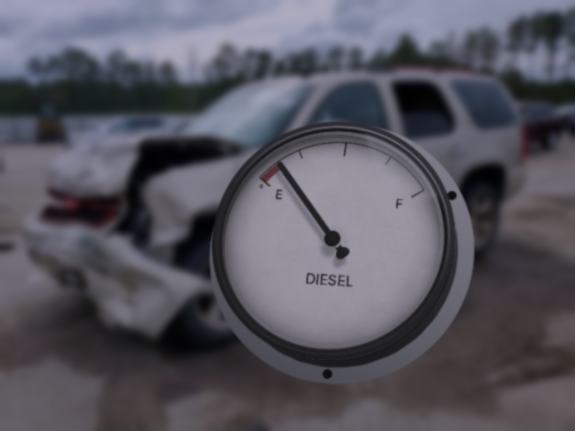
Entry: 0.125
